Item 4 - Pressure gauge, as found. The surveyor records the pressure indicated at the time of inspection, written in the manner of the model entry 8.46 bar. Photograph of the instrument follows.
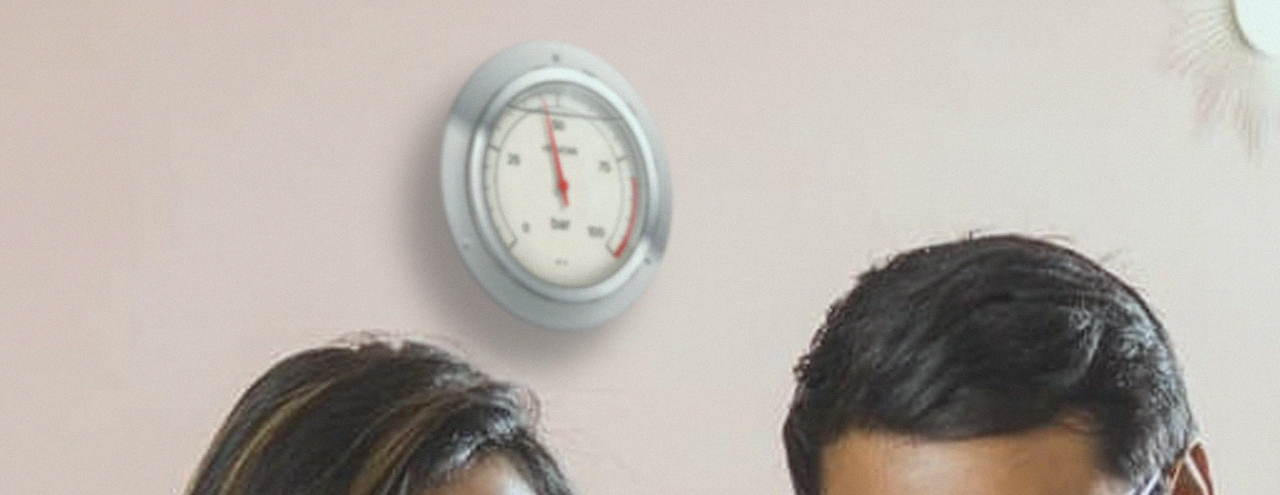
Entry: 45 bar
